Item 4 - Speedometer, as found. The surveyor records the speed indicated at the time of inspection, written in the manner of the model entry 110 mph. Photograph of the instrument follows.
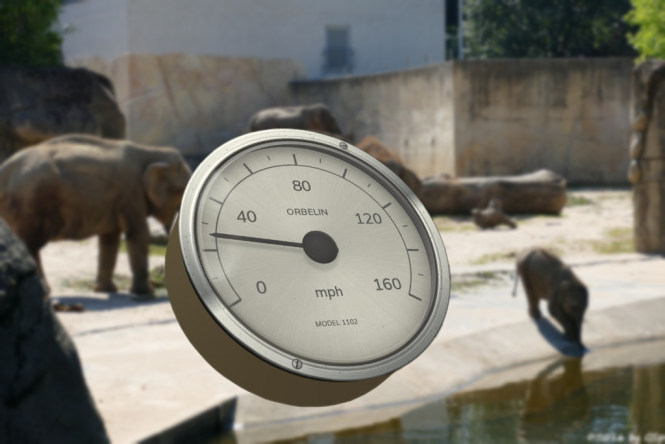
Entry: 25 mph
